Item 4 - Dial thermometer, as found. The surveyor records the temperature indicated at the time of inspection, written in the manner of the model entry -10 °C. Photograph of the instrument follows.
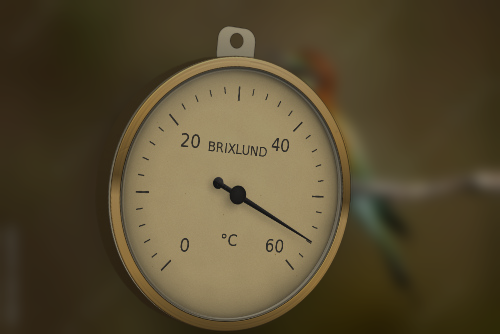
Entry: 56 °C
